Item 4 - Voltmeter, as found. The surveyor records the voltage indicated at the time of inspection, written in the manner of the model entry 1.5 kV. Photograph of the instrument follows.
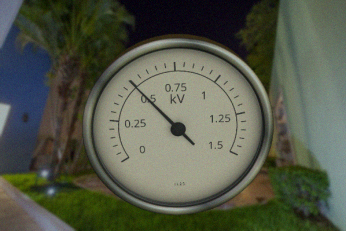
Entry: 0.5 kV
